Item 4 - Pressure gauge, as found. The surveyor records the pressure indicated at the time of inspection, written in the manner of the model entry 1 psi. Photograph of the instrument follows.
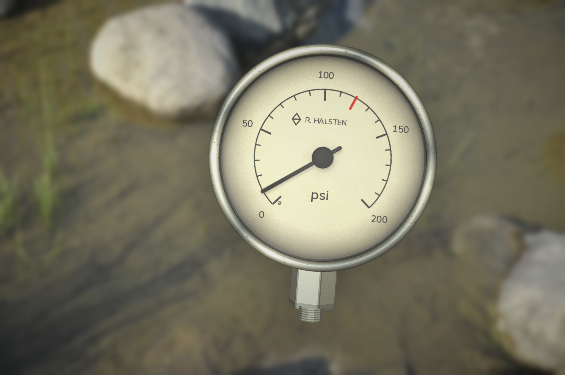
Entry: 10 psi
